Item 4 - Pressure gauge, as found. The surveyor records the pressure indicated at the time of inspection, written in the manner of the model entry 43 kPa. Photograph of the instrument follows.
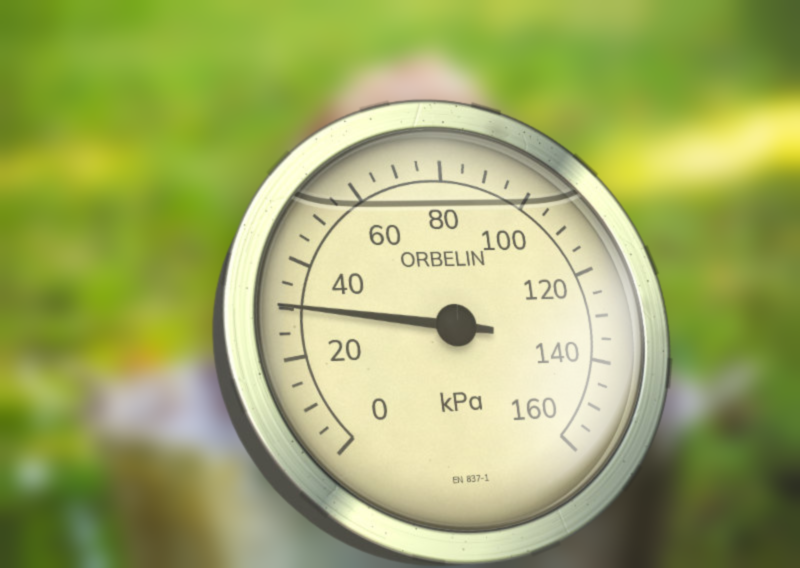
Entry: 30 kPa
